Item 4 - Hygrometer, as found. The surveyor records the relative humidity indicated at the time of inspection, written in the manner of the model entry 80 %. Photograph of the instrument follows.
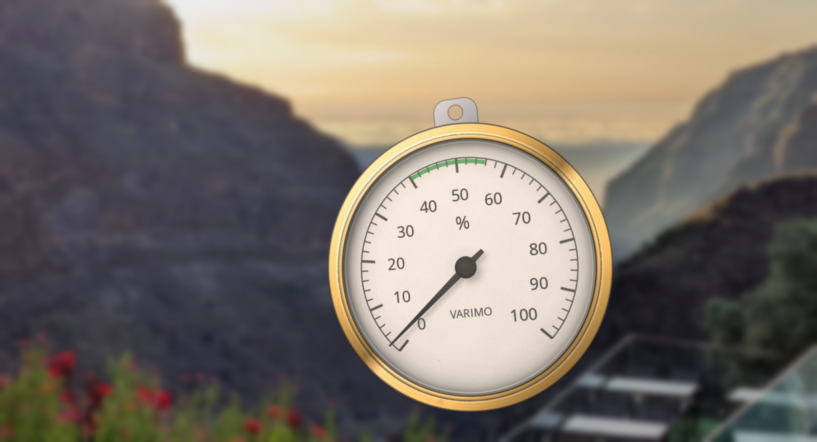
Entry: 2 %
